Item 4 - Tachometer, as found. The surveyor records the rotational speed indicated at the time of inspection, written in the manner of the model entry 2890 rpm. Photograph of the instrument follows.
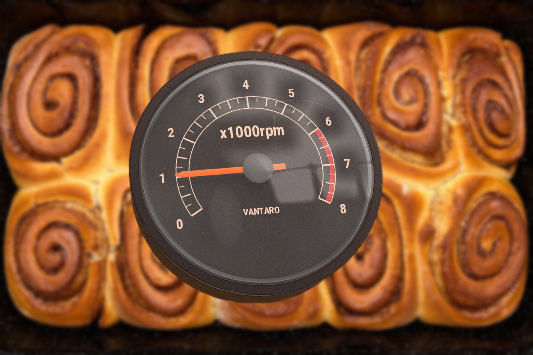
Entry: 1000 rpm
